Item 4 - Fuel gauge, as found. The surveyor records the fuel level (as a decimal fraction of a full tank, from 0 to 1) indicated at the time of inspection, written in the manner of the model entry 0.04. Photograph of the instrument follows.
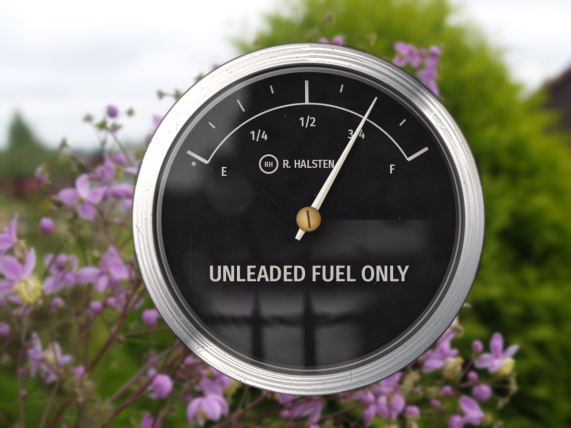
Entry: 0.75
